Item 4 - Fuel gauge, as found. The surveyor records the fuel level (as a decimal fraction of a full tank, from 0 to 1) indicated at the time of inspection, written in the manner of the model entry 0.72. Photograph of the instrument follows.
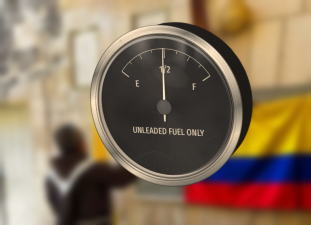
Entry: 0.5
